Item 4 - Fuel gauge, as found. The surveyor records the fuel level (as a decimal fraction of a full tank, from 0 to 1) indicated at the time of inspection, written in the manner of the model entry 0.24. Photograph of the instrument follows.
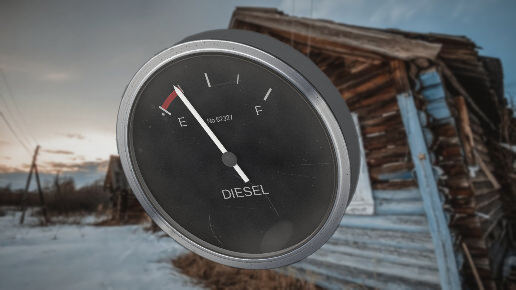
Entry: 0.25
